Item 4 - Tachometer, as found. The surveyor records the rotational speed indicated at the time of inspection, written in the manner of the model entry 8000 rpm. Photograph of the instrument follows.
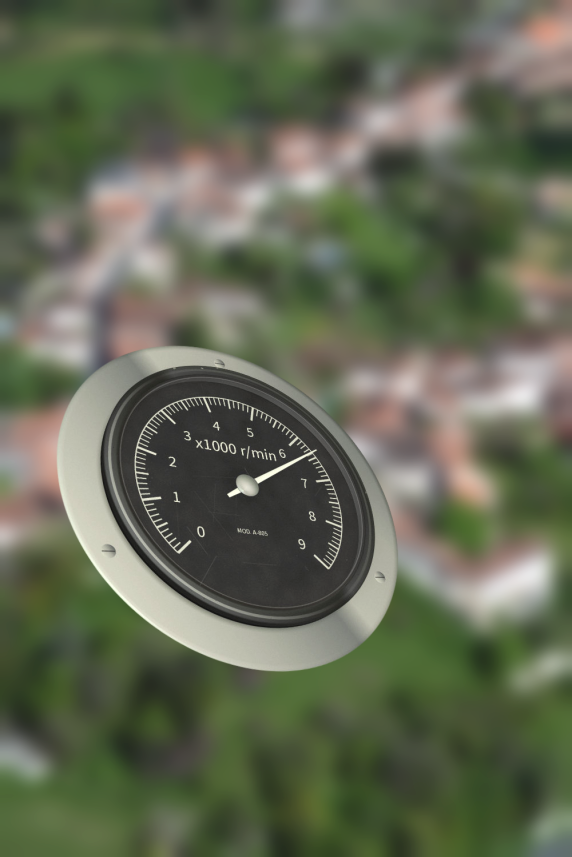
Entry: 6400 rpm
